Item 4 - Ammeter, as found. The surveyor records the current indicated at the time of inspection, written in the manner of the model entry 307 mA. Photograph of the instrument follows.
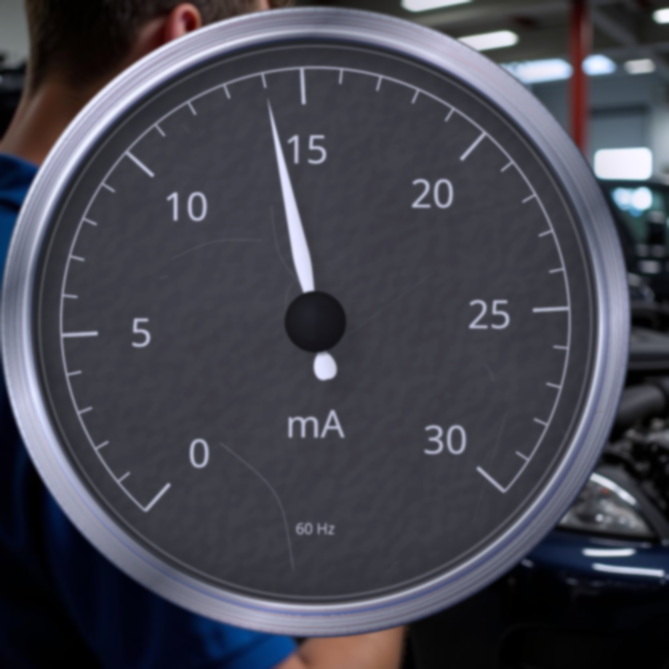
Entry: 14 mA
